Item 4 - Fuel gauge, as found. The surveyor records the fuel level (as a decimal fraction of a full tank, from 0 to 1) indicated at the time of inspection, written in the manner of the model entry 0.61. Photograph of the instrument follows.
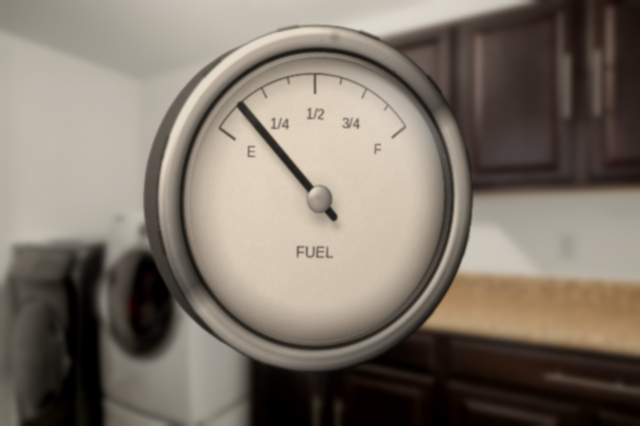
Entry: 0.125
